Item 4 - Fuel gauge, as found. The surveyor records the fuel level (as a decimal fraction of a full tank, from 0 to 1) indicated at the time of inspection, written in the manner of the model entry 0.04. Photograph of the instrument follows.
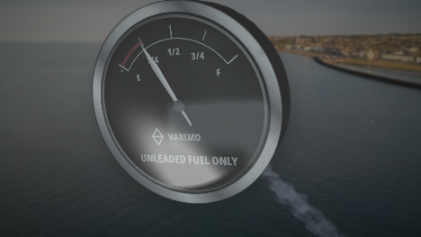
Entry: 0.25
